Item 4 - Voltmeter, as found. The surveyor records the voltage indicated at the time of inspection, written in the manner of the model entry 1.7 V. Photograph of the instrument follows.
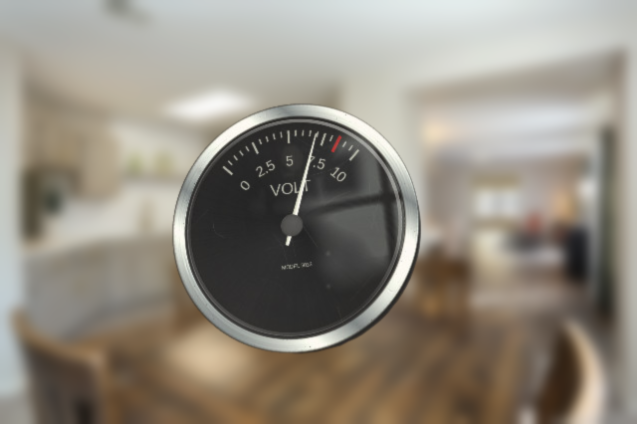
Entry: 7 V
